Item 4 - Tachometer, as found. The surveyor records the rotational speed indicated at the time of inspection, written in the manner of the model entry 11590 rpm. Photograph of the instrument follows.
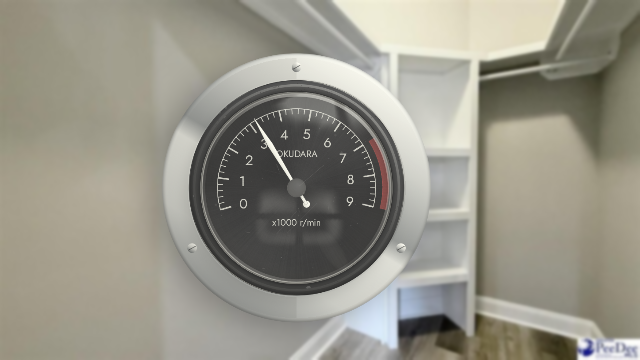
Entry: 3200 rpm
